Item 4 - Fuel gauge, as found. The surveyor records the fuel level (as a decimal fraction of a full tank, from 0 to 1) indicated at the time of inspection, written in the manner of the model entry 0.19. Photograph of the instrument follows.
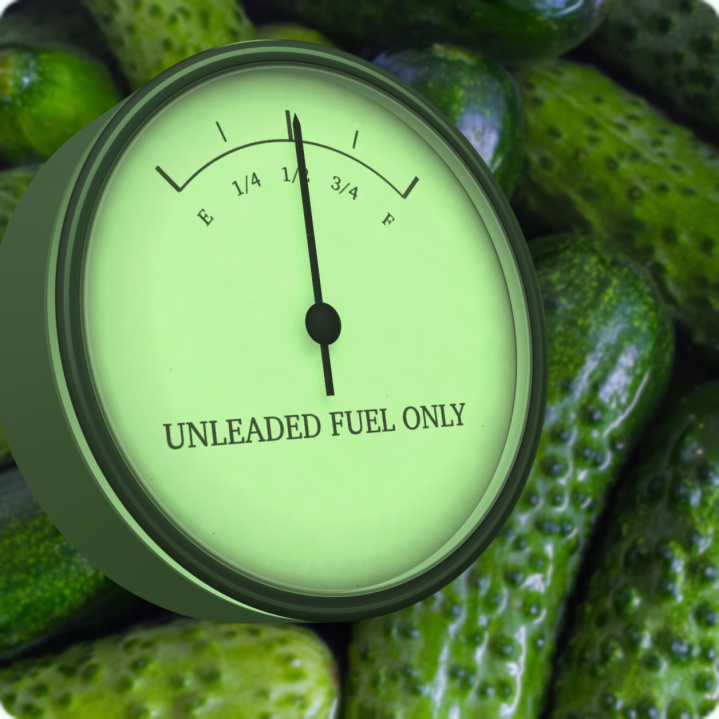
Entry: 0.5
